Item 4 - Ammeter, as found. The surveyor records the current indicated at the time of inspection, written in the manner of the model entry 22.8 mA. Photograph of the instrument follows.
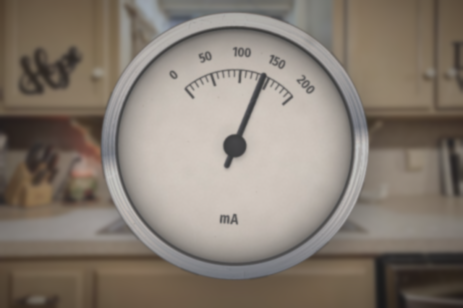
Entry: 140 mA
